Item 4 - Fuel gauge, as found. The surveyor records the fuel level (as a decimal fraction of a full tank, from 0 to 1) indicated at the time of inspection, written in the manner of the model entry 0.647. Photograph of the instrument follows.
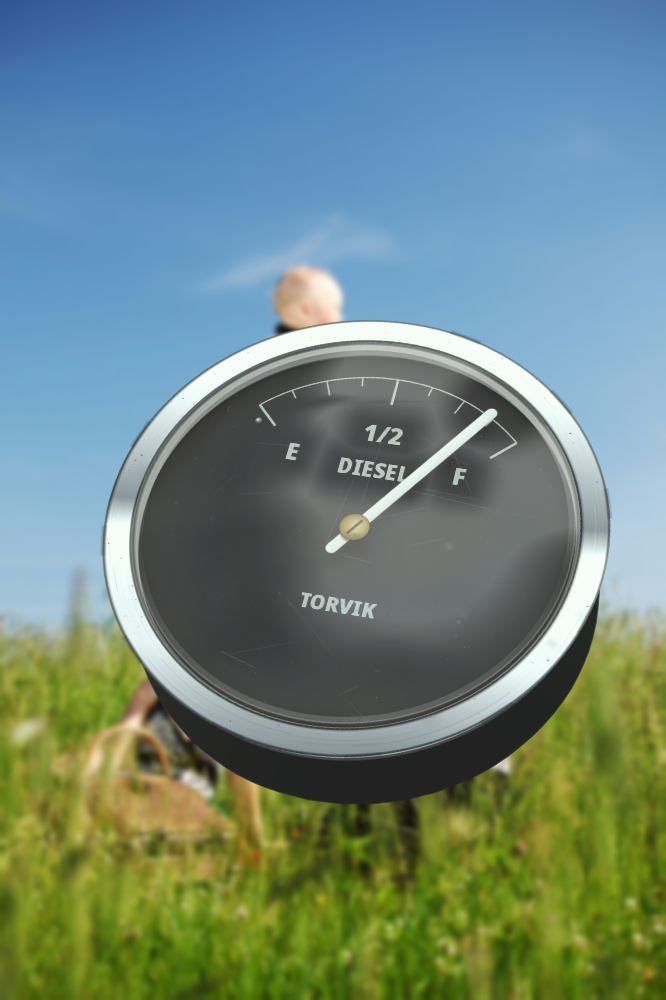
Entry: 0.875
